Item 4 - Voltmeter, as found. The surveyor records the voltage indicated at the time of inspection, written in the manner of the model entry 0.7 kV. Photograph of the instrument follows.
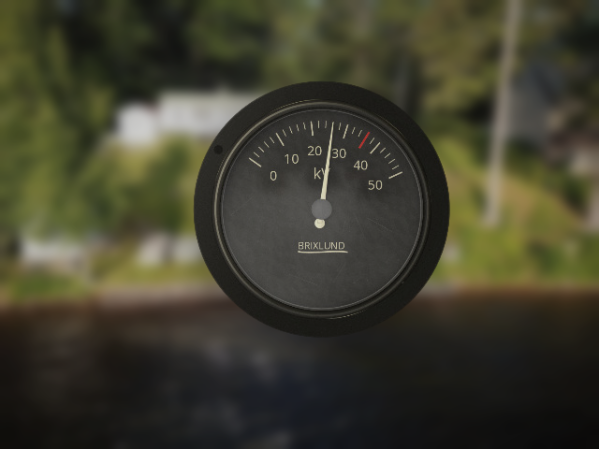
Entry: 26 kV
